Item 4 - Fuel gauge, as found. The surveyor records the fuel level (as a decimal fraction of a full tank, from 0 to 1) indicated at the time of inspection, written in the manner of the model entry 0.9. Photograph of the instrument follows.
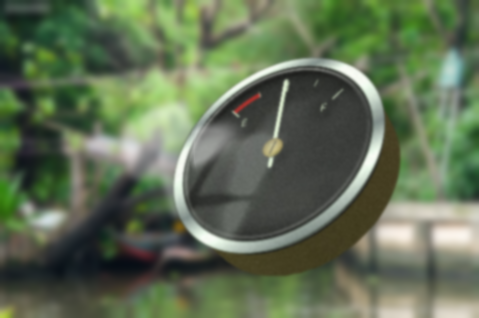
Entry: 0.5
